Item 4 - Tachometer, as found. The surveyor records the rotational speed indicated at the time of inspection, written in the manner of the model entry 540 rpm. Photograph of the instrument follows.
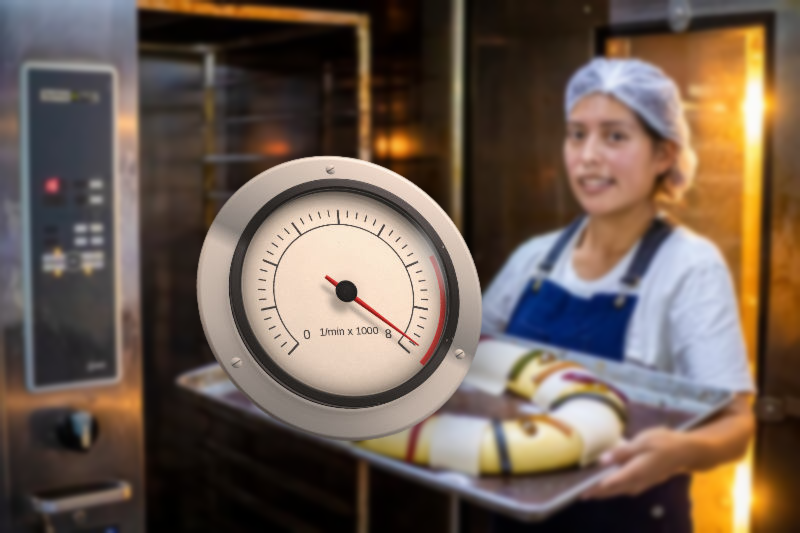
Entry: 7800 rpm
